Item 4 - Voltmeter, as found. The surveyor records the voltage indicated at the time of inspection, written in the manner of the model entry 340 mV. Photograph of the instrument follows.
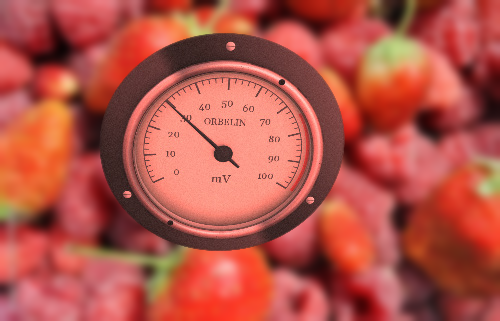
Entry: 30 mV
